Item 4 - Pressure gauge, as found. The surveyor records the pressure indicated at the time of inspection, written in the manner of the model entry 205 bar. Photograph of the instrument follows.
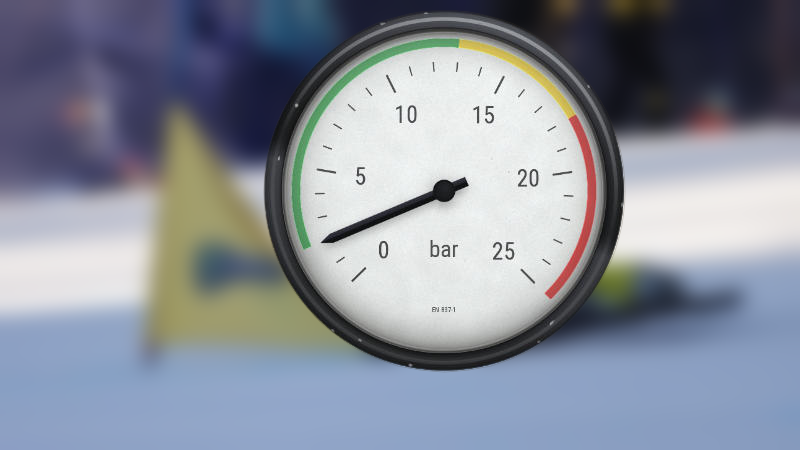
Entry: 2 bar
